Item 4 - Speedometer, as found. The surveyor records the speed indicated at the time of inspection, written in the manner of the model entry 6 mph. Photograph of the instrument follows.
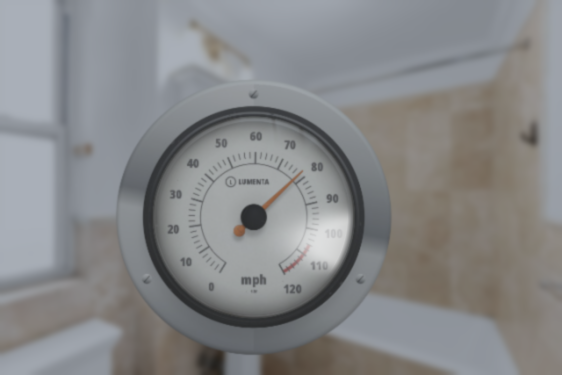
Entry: 78 mph
